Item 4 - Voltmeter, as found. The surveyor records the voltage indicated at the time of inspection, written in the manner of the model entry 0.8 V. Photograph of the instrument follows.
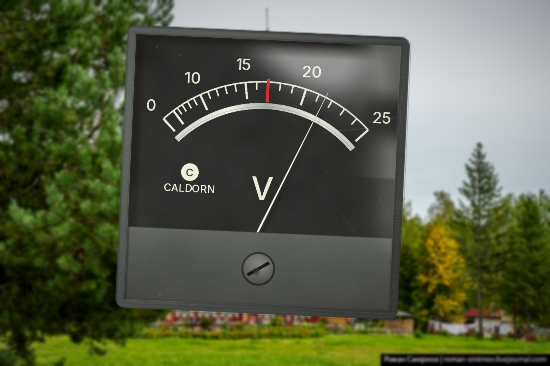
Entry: 21.5 V
